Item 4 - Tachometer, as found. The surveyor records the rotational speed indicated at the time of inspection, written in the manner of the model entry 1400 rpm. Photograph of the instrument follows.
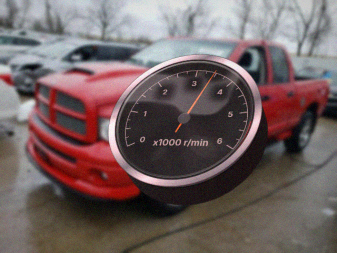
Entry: 3500 rpm
